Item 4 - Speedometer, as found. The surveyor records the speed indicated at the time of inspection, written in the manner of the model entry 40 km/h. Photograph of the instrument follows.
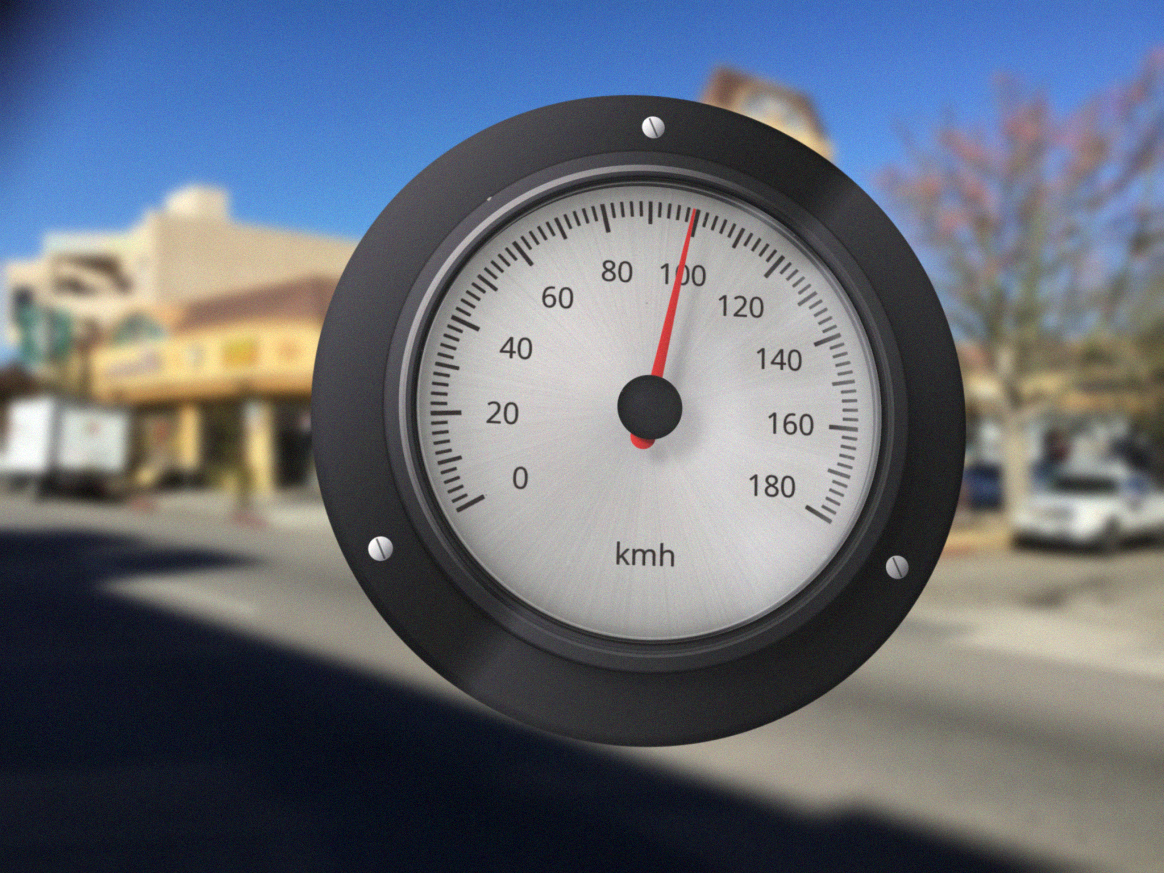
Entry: 99 km/h
